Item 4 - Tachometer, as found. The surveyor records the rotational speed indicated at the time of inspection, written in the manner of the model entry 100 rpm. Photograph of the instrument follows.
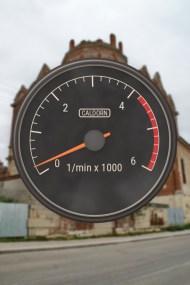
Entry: 200 rpm
